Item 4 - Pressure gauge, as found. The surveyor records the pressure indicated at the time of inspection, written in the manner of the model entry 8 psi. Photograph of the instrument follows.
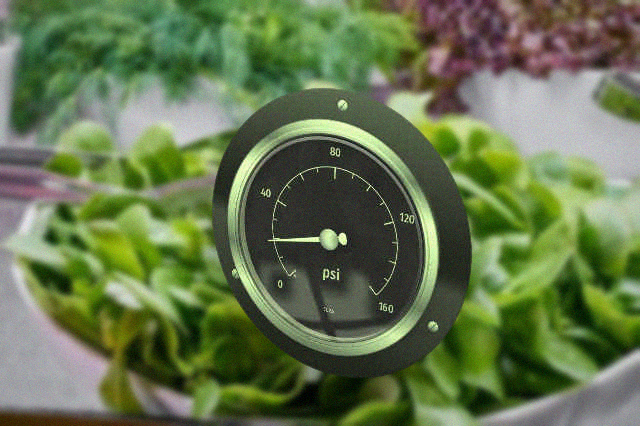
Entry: 20 psi
